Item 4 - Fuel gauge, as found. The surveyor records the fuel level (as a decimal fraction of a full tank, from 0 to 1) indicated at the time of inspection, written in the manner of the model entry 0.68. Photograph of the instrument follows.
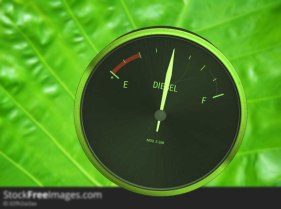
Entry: 0.5
